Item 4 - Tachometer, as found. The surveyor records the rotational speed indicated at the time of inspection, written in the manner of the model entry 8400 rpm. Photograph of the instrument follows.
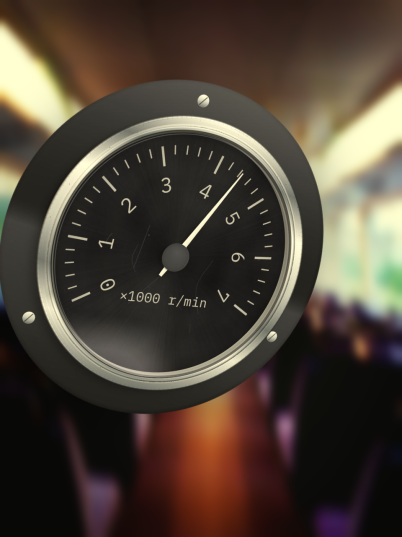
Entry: 4400 rpm
